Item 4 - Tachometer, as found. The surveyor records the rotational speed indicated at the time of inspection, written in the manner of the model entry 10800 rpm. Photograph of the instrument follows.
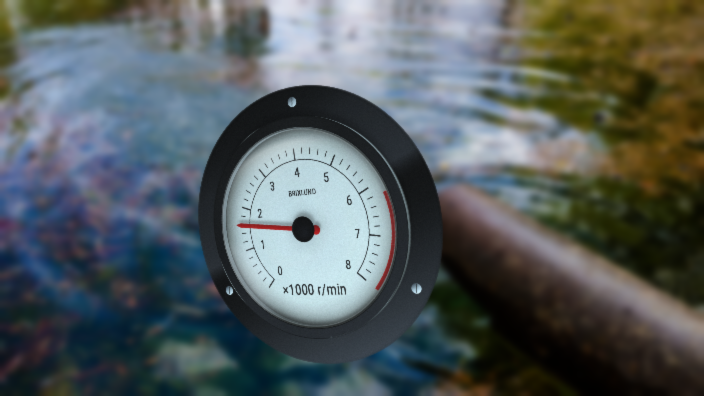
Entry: 1600 rpm
